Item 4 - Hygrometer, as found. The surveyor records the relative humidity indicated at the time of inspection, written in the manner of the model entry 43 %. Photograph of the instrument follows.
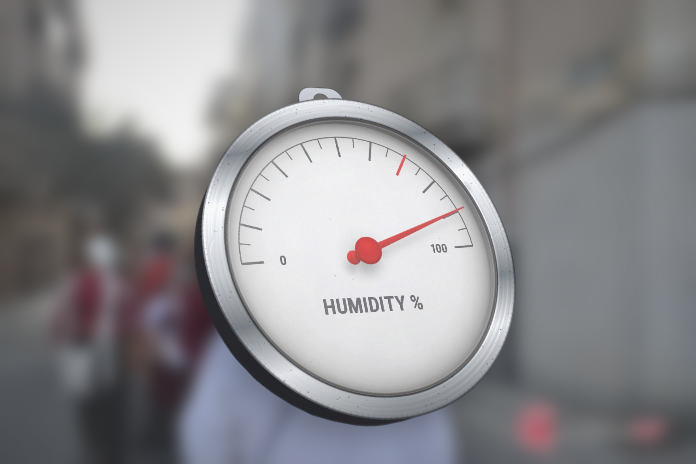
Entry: 90 %
